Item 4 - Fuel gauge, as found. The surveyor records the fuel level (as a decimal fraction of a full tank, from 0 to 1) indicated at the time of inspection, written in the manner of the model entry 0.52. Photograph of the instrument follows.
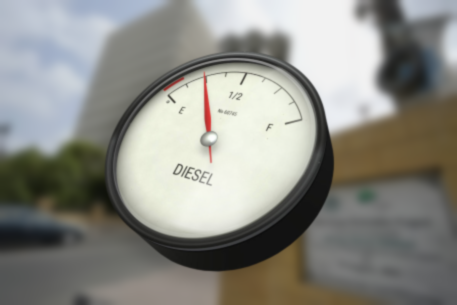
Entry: 0.25
